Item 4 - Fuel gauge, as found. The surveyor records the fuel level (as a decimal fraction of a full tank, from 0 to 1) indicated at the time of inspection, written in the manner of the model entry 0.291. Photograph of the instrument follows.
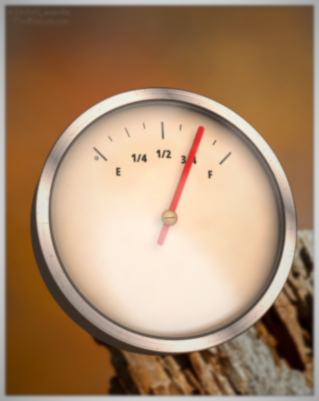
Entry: 0.75
